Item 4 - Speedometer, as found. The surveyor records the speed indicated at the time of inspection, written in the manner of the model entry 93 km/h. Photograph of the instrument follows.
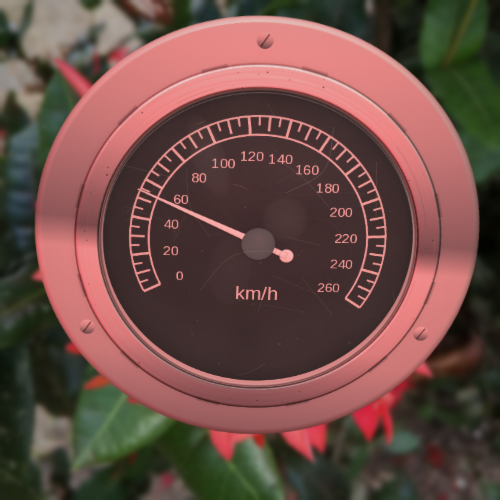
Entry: 55 km/h
